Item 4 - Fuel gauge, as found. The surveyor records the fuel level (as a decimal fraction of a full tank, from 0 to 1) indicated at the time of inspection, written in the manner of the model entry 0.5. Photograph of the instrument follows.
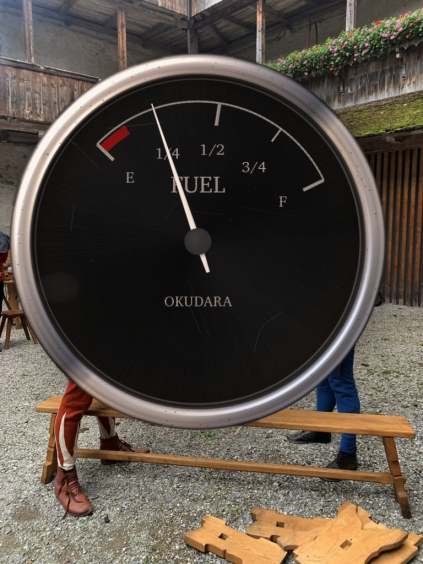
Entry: 0.25
